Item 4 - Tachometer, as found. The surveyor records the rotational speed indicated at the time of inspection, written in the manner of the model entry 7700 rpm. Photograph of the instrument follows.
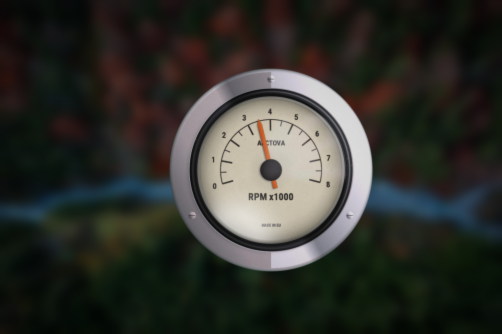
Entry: 3500 rpm
